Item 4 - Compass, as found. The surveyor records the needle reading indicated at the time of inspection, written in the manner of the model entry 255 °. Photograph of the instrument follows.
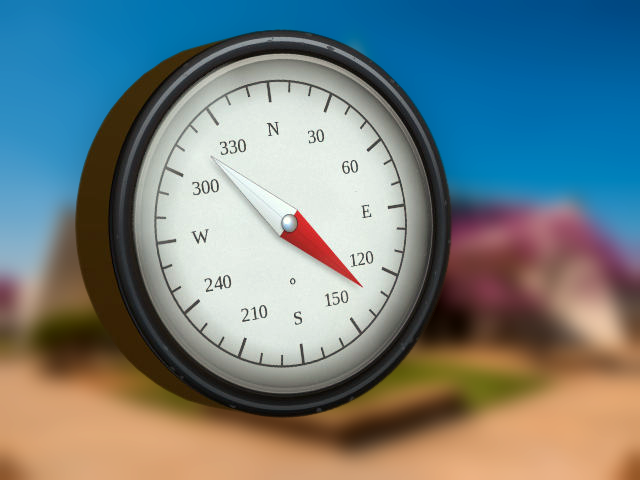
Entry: 135 °
